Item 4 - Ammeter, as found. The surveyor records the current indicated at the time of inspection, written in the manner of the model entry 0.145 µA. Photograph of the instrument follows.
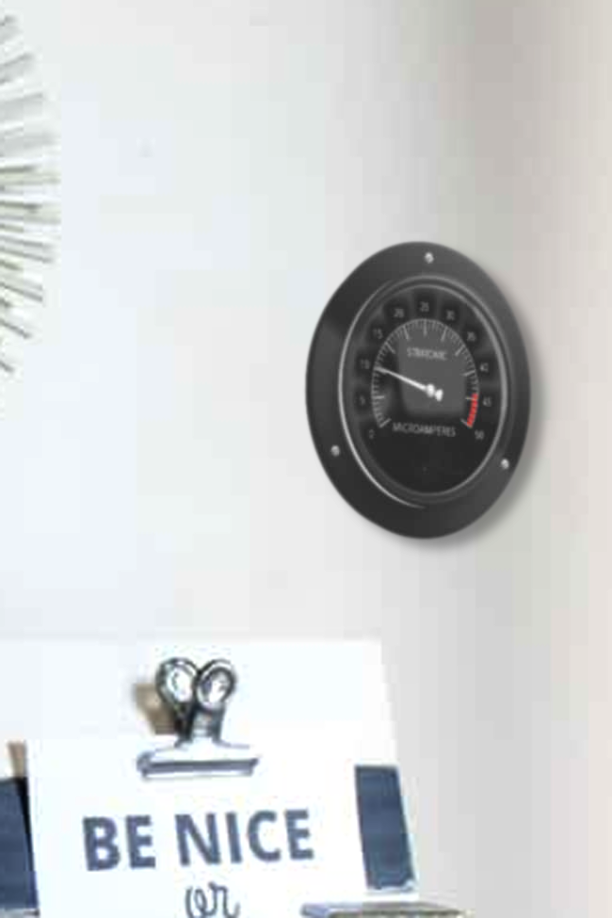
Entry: 10 µA
